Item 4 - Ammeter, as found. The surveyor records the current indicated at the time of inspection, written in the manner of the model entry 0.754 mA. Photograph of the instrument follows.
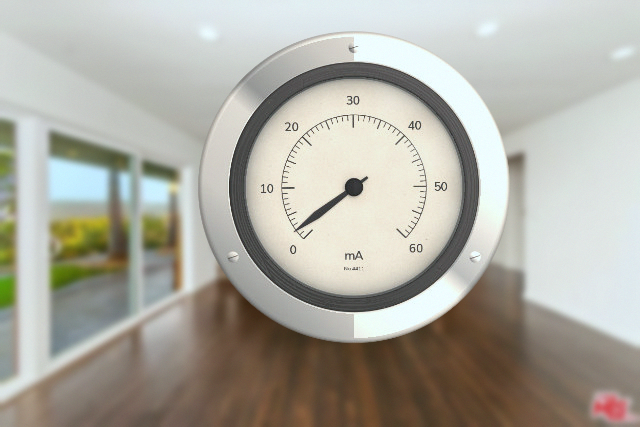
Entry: 2 mA
